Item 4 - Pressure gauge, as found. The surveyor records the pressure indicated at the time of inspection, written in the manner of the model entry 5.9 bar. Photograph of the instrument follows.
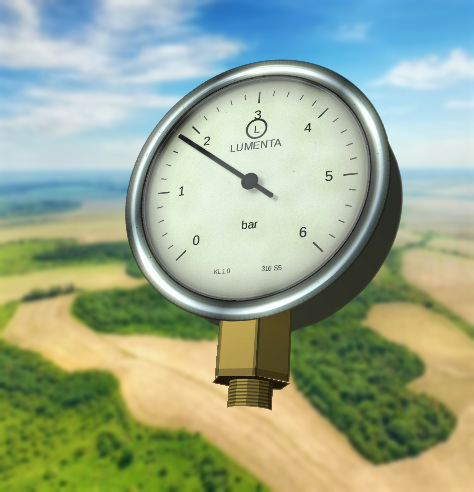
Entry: 1.8 bar
